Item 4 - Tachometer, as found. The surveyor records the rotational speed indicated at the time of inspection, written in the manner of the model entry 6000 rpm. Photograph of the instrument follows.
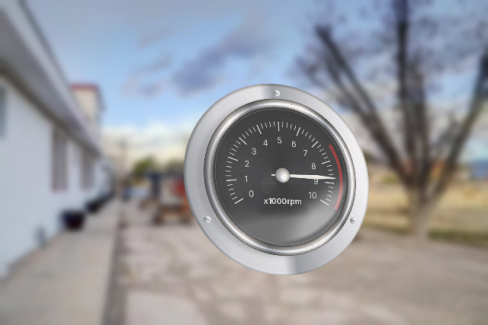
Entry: 8800 rpm
